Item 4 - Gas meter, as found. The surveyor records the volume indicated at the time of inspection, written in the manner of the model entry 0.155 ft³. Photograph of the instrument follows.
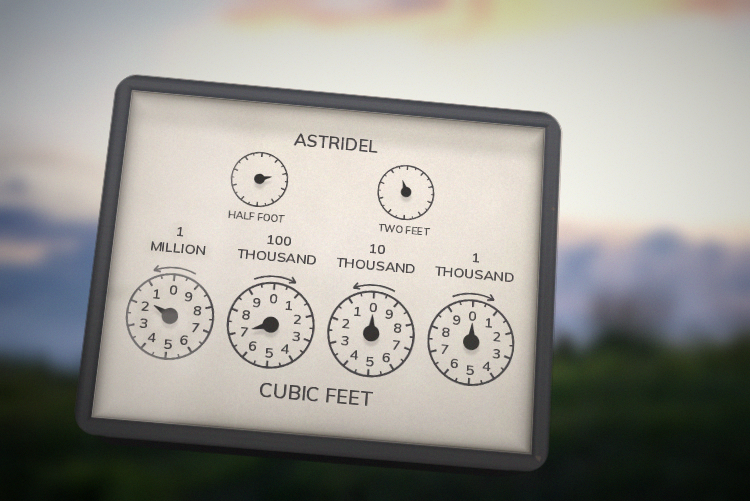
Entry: 170000 ft³
